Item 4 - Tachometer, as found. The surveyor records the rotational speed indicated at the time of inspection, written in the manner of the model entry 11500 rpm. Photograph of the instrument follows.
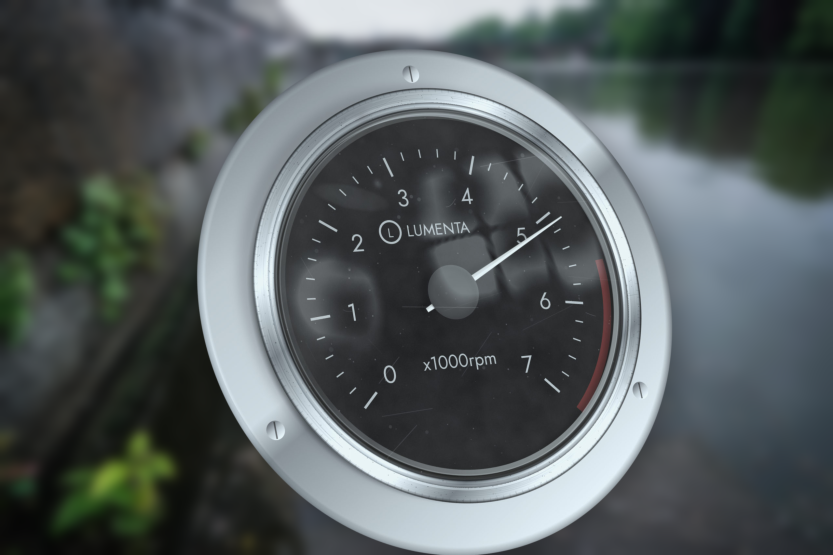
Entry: 5100 rpm
